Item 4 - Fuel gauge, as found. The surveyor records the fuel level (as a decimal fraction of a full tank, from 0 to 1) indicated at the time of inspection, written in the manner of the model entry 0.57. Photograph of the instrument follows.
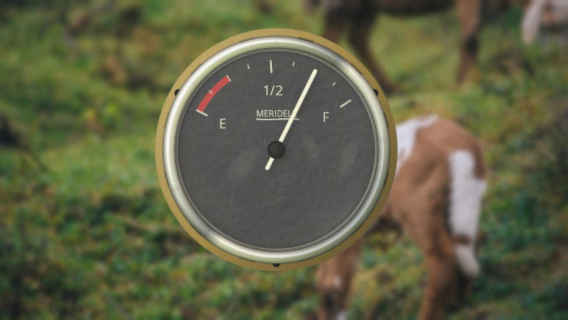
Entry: 0.75
